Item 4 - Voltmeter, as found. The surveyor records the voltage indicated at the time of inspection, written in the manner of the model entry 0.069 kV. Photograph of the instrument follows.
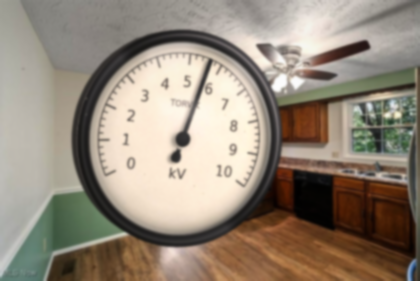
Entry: 5.6 kV
